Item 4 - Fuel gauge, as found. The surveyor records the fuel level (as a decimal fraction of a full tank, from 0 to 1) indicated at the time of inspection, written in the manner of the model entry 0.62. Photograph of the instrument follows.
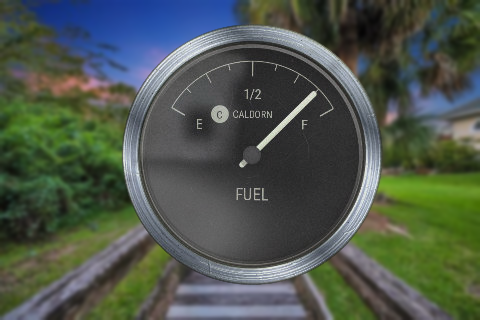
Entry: 0.875
